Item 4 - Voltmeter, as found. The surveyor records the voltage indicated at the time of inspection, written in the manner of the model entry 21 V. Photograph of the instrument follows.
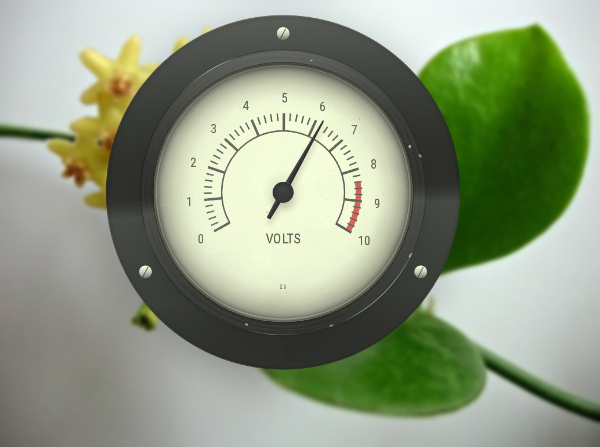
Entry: 6.2 V
